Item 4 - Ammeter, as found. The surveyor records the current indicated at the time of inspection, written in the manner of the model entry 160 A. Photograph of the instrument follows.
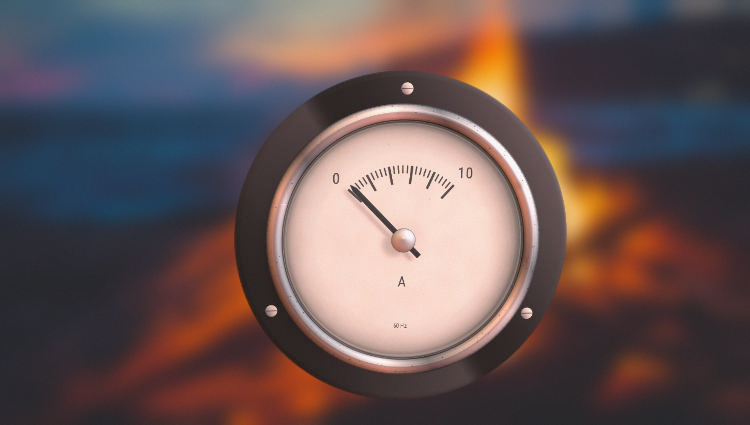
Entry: 0.4 A
